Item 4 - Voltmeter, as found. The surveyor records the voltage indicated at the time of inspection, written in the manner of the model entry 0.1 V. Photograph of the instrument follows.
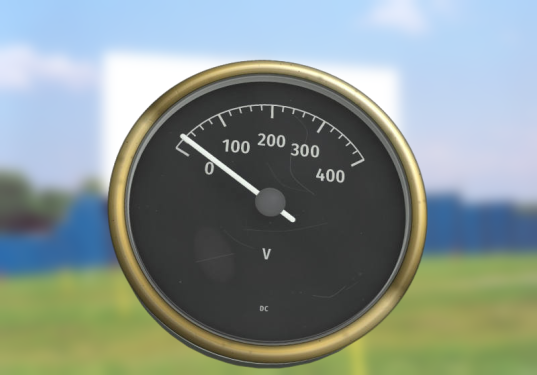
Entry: 20 V
